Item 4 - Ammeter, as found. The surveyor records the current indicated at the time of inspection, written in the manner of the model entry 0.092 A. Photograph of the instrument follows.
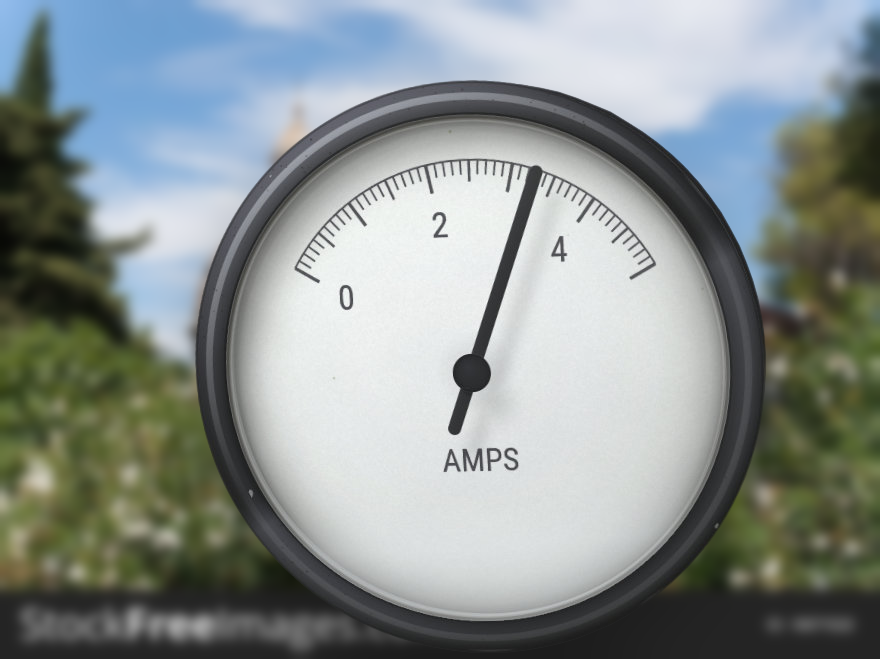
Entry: 3.3 A
